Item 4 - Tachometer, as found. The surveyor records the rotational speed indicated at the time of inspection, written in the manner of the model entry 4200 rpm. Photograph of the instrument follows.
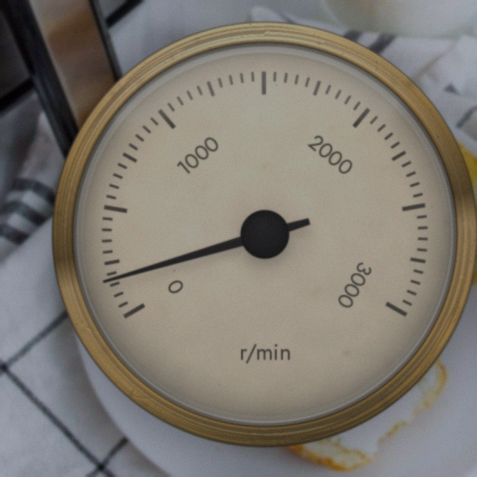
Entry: 175 rpm
